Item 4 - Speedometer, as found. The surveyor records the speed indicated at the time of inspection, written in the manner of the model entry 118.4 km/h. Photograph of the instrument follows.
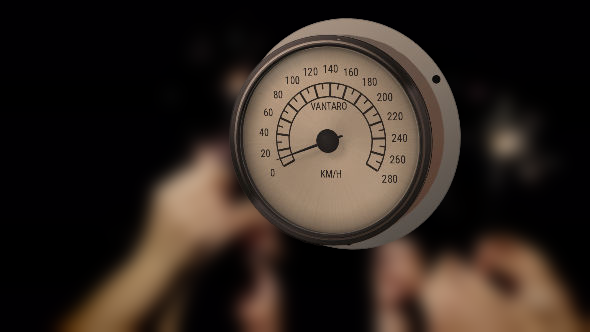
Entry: 10 km/h
